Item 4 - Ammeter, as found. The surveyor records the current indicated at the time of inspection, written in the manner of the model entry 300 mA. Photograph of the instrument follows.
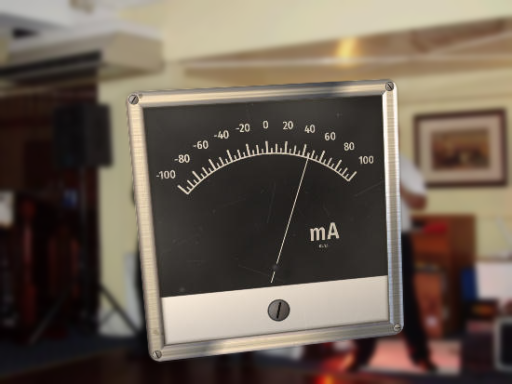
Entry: 45 mA
